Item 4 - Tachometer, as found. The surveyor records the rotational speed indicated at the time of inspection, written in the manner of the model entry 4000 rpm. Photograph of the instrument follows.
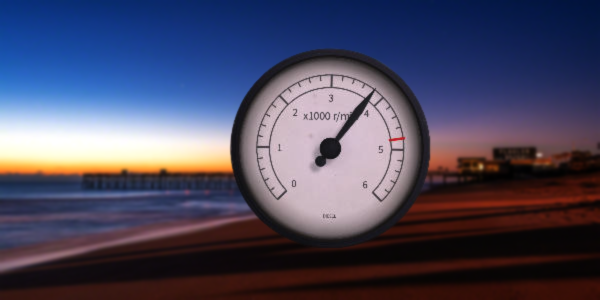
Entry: 3800 rpm
